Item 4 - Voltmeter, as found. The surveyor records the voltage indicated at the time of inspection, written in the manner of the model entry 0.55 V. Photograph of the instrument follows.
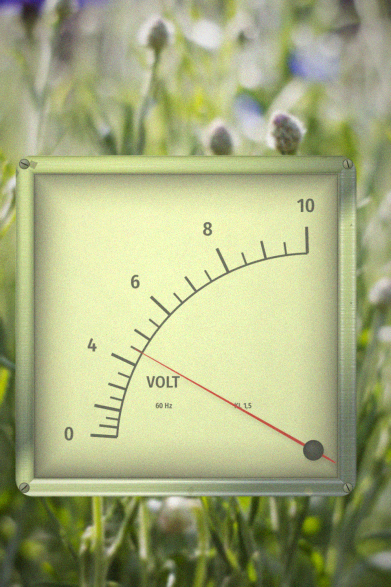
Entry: 4.5 V
